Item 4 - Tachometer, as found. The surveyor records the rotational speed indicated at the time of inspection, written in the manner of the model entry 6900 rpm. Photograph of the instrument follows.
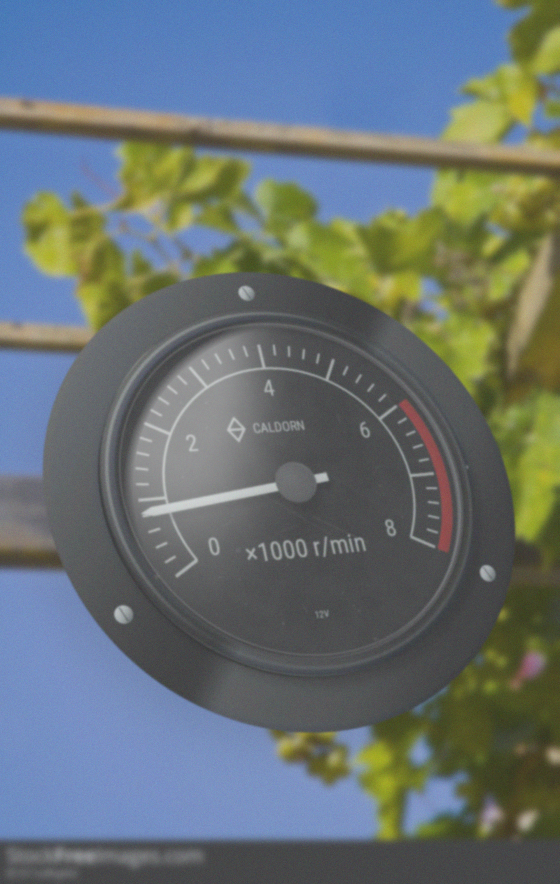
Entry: 800 rpm
